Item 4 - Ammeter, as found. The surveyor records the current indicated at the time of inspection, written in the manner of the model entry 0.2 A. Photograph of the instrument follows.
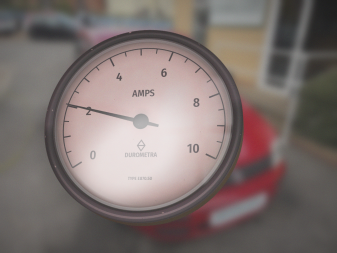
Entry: 2 A
